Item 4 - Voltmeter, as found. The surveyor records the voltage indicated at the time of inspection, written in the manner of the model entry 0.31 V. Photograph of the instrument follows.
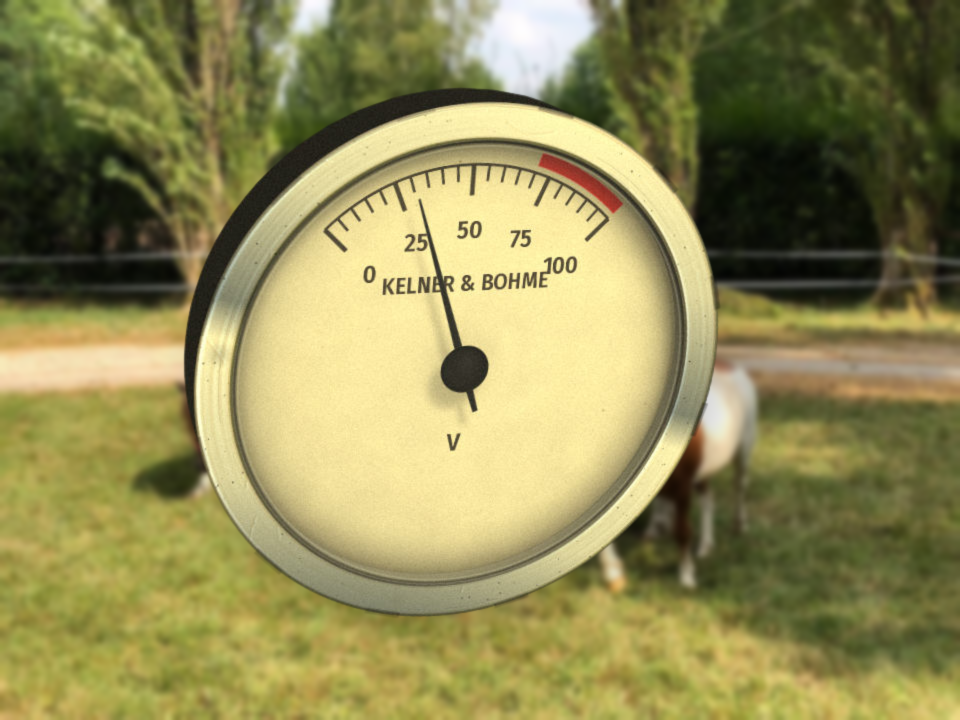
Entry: 30 V
